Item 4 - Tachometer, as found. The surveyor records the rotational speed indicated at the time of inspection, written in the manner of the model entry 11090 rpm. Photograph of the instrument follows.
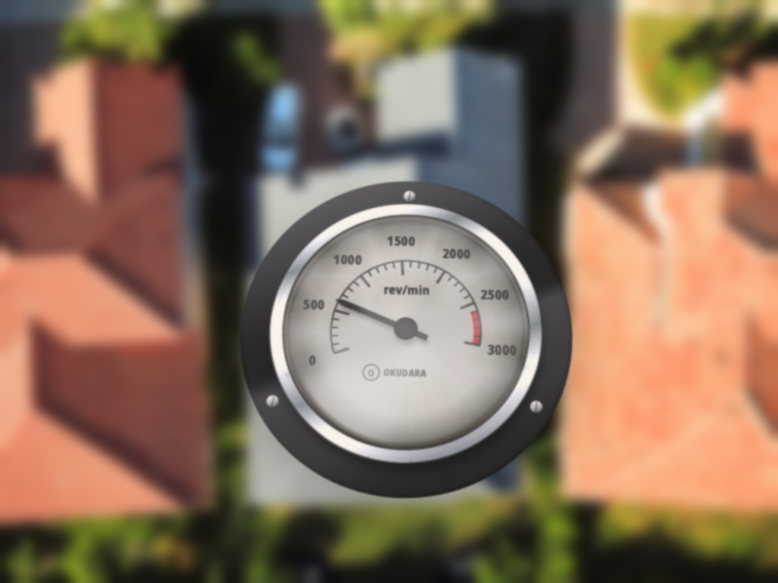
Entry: 600 rpm
